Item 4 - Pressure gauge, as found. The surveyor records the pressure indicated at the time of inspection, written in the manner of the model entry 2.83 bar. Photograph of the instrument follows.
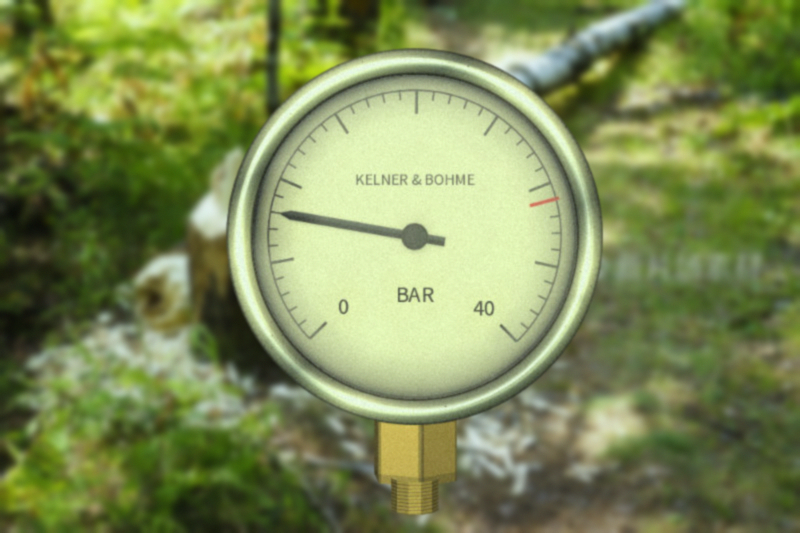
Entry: 8 bar
